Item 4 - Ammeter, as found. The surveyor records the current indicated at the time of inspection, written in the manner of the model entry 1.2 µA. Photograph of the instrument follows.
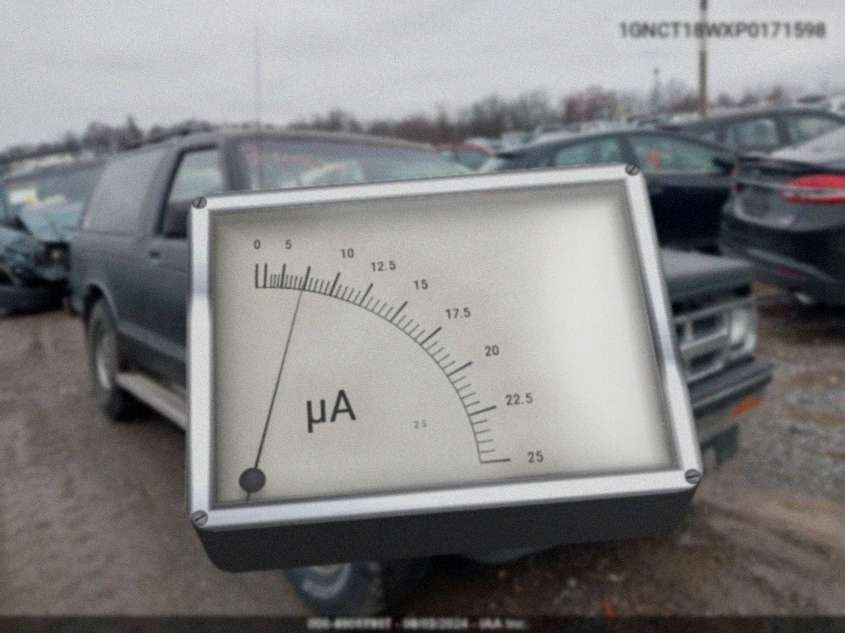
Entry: 7.5 µA
